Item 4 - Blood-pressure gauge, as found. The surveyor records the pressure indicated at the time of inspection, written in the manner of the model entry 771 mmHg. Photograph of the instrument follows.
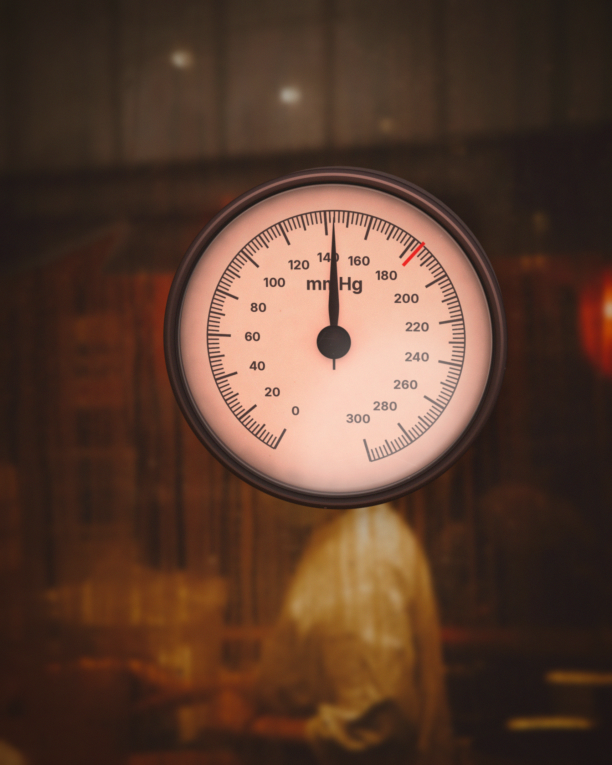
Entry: 144 mmHg
